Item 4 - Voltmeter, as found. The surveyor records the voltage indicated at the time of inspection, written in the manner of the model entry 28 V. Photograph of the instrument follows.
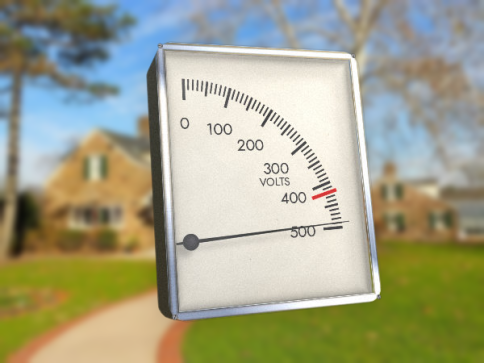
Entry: 490 V
